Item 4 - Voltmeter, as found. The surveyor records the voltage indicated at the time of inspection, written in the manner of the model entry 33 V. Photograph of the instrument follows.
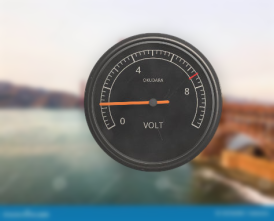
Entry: 1.2 V
